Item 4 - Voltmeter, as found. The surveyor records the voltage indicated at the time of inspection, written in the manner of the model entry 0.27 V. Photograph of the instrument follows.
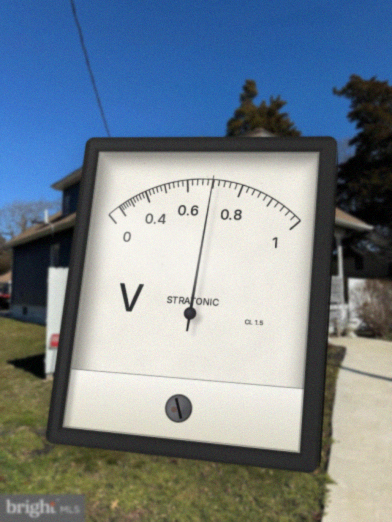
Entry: 0.7 V
